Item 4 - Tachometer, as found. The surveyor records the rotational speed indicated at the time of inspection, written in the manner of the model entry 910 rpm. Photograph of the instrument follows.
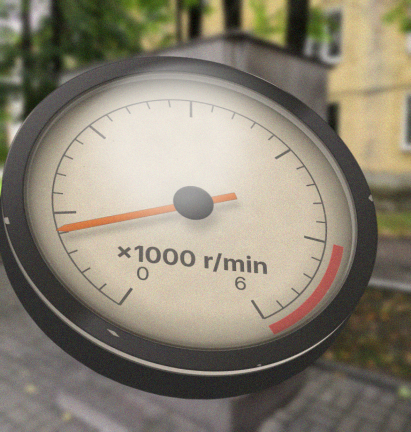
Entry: 800 rpm
